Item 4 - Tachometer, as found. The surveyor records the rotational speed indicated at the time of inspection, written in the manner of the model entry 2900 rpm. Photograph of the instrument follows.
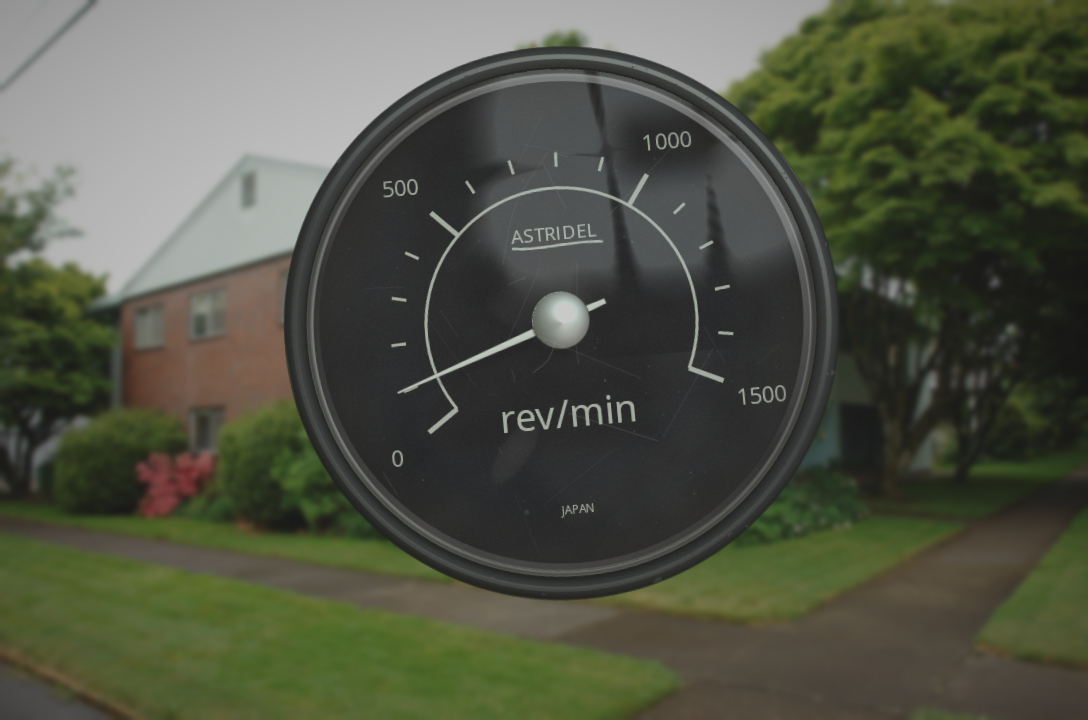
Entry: 100 rpm
